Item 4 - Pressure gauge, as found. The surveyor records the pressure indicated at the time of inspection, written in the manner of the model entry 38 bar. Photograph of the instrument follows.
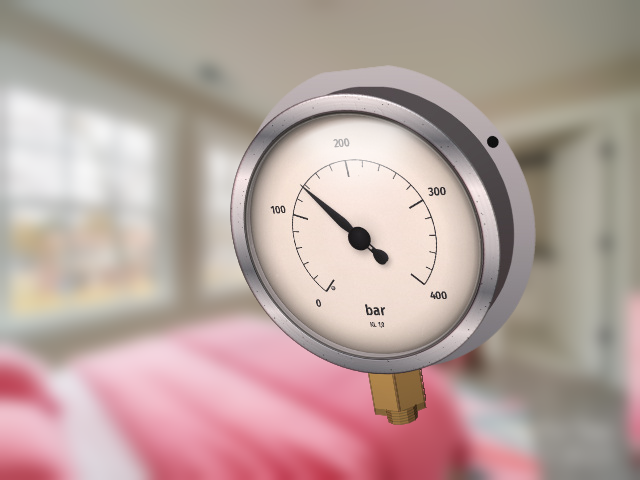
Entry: 140 bar
